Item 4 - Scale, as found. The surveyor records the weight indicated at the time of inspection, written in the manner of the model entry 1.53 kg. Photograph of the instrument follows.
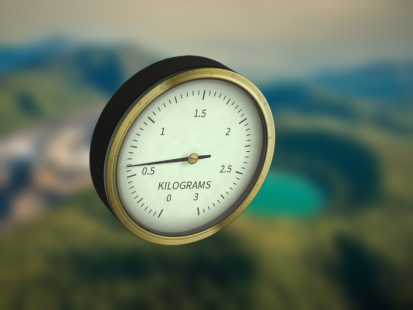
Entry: 0.6 kg
